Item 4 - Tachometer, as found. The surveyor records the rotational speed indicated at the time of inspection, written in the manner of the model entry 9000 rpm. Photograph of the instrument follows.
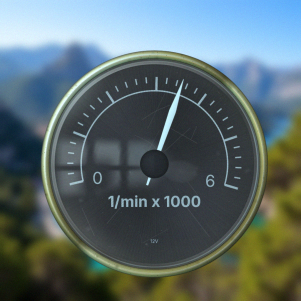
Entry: 3500 rpm
